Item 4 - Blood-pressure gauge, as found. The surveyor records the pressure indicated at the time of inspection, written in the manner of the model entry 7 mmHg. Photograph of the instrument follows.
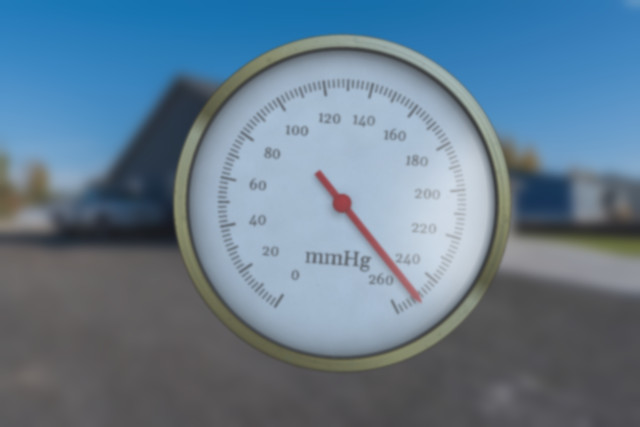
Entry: 250 mmHg
